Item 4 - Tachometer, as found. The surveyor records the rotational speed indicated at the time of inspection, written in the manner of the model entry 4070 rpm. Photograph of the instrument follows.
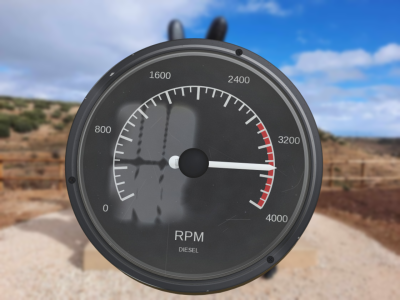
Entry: 3500 rpm
